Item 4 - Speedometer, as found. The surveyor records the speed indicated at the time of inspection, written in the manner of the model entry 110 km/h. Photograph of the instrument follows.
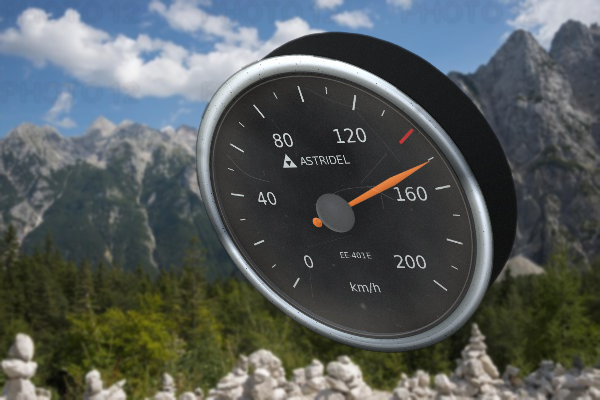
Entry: 150 km/h
